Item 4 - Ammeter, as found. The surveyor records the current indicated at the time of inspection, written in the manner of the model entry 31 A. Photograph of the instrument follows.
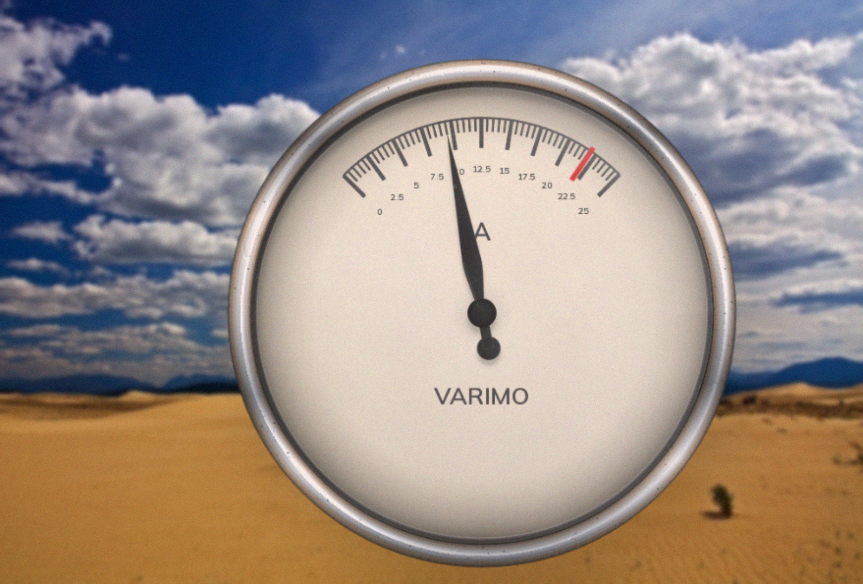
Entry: 9.5 A
